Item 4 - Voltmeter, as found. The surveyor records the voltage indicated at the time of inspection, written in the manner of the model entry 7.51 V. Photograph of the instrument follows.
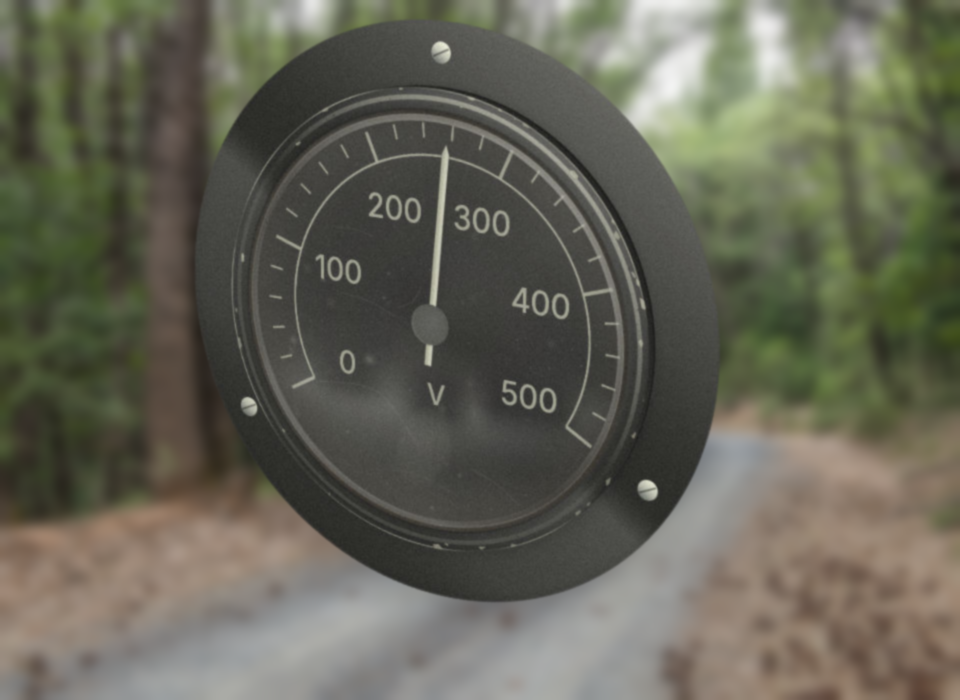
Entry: 260 V
